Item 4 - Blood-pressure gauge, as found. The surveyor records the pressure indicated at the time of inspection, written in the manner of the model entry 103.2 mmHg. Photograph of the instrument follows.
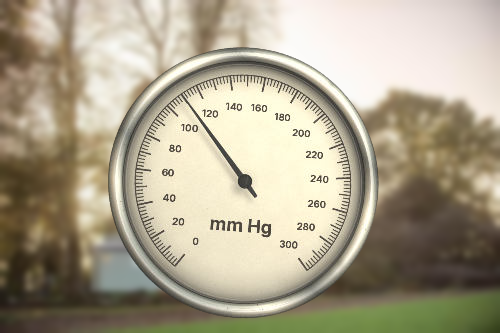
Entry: 110 mmHg
